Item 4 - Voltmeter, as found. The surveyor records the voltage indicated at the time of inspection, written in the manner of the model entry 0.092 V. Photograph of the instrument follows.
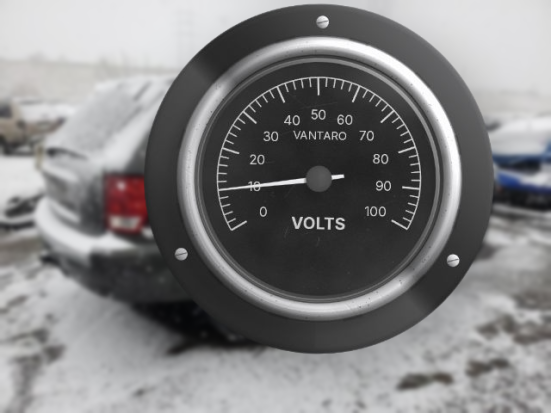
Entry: 10 V
